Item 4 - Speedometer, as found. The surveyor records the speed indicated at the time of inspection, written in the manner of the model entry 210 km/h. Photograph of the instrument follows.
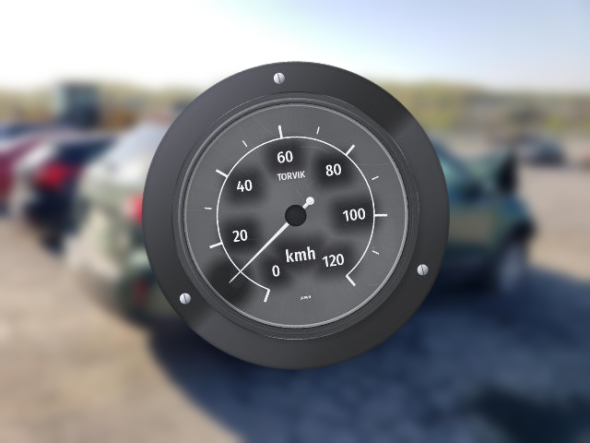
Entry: 10 km/h
